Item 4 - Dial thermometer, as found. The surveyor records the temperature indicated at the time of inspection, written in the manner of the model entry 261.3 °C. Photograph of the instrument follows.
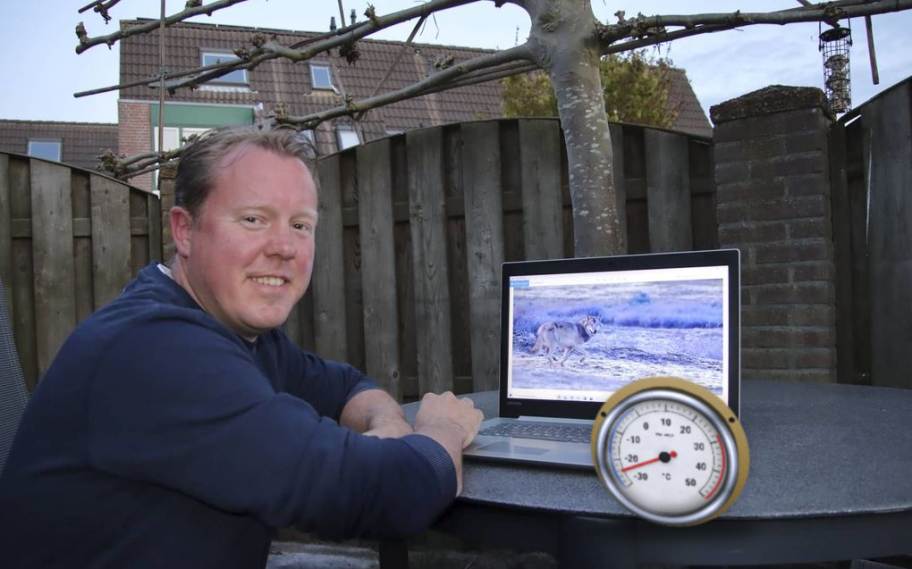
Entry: -24 °C
